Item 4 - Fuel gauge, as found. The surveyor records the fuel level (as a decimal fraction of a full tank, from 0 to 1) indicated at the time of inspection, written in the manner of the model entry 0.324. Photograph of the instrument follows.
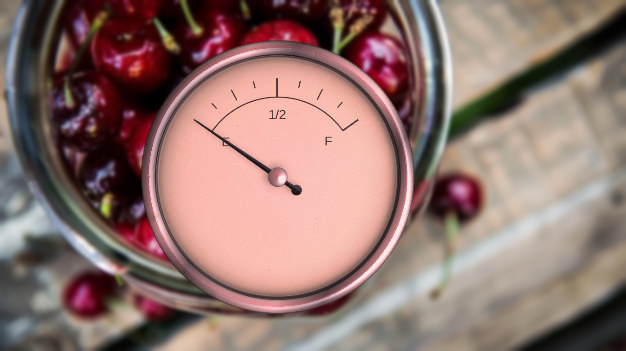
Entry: 0
